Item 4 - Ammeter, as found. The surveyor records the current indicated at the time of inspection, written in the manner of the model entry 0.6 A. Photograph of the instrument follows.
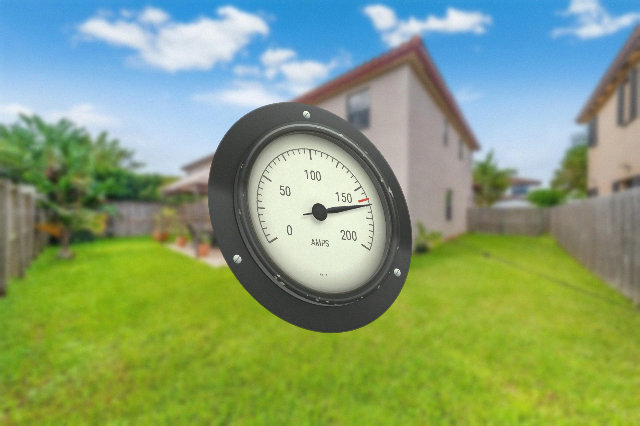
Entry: 165 A
